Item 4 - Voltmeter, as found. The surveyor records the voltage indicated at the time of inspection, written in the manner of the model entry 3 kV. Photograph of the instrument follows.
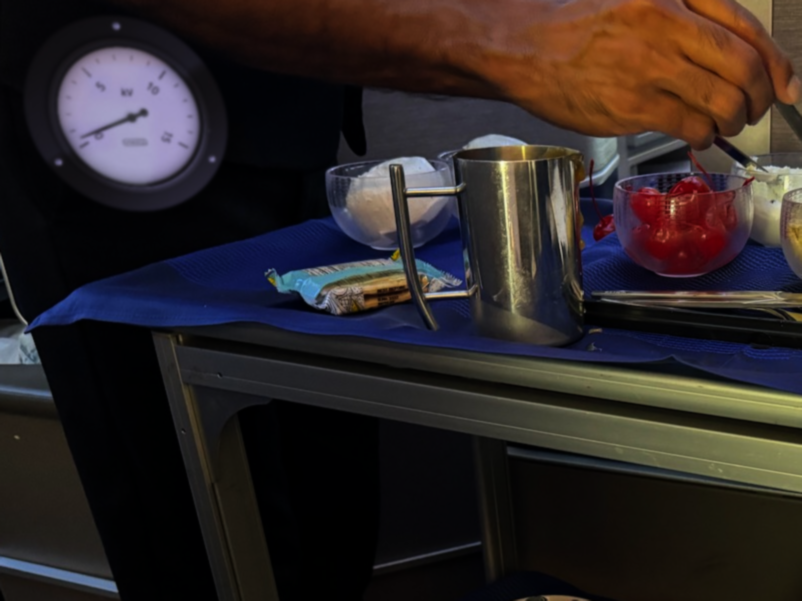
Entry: 0.5 kV
